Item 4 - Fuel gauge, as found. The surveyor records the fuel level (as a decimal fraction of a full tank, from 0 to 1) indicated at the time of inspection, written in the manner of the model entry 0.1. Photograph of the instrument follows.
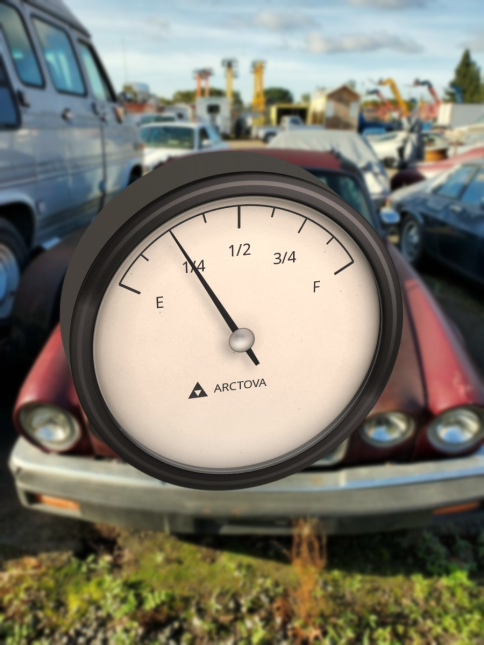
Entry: 0.25
